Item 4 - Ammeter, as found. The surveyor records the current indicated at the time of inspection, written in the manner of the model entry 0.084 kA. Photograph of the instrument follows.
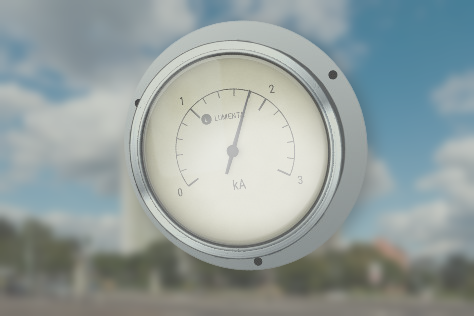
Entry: 1.8 kA
